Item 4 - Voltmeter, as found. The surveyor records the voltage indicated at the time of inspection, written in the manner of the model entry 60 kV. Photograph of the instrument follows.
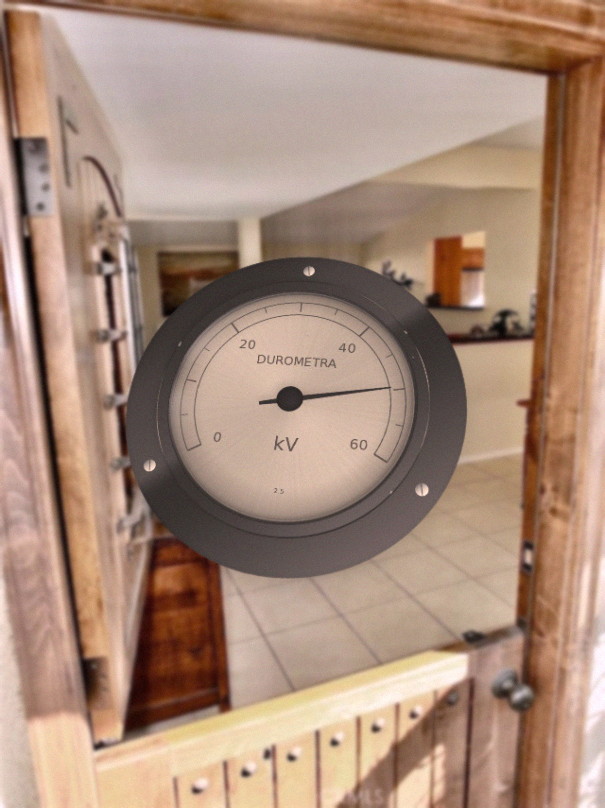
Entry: 50 kV
